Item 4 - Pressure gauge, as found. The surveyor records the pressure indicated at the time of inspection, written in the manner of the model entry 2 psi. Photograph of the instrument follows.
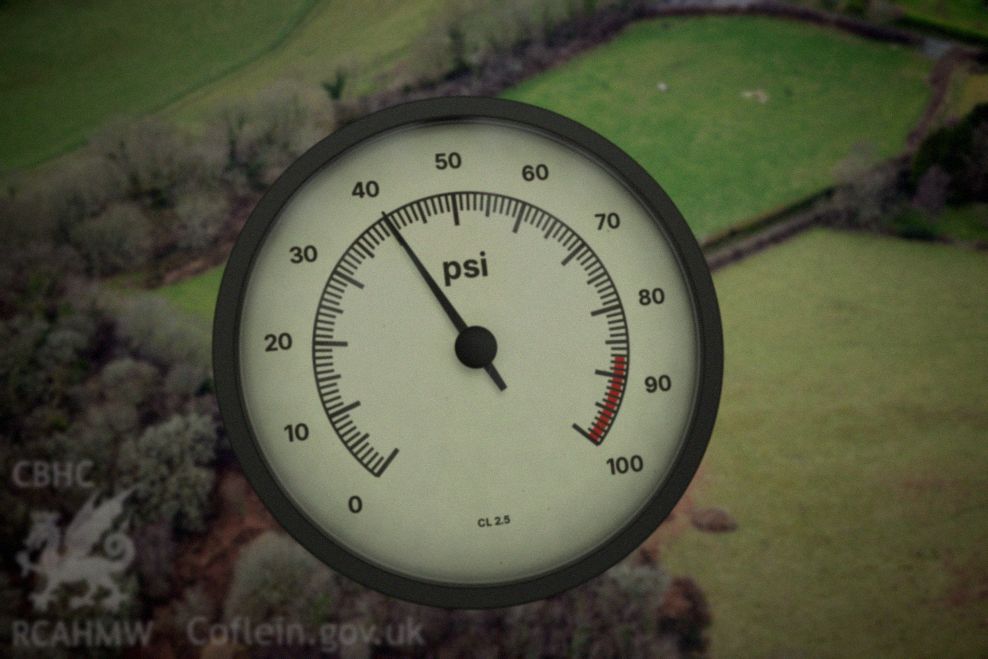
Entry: 40 psi
